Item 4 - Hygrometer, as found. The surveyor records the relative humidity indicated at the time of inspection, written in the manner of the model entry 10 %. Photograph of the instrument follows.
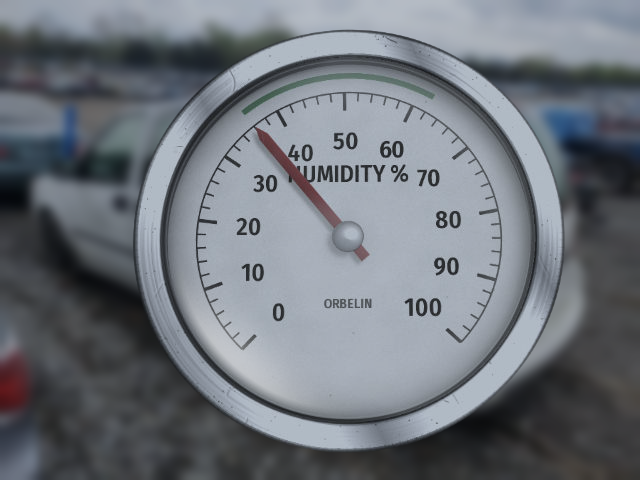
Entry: 36 %
